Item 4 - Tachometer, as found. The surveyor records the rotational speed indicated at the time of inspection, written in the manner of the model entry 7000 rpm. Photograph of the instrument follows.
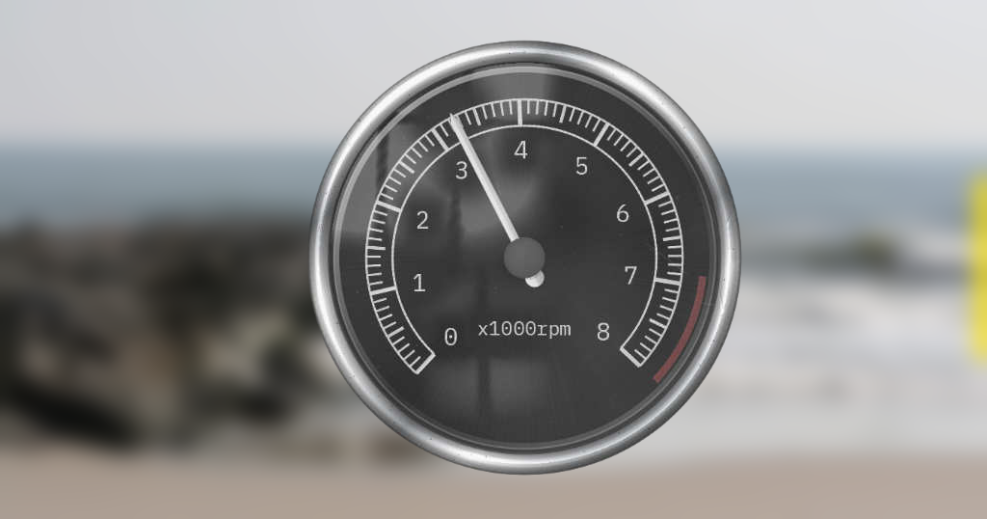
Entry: 3250 rpm
